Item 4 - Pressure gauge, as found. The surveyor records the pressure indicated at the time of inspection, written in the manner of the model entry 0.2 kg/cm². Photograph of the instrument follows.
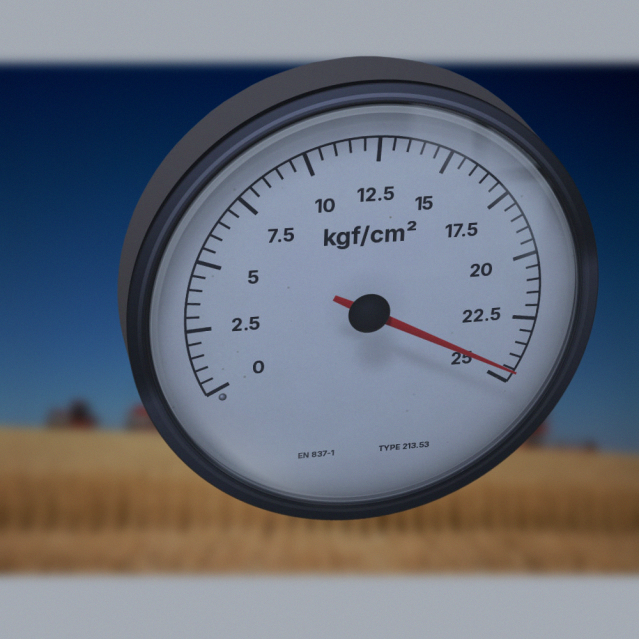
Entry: 24.5 kg/cm²
